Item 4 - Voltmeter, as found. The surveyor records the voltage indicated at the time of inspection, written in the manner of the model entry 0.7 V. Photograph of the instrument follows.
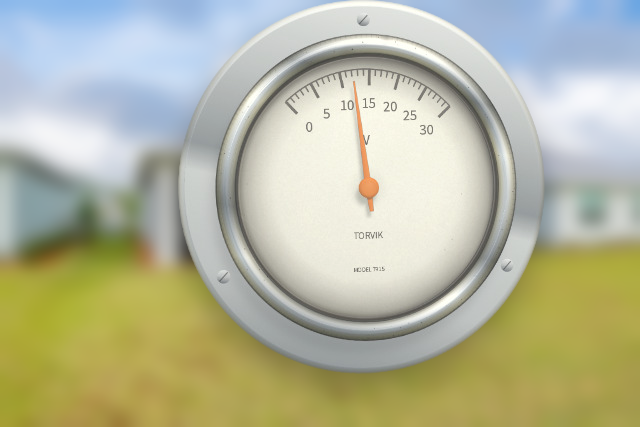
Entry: 12 V
